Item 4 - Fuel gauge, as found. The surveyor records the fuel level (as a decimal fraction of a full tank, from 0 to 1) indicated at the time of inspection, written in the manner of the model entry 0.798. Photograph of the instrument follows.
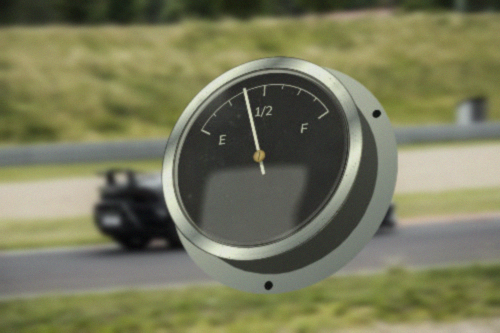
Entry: 0.375
